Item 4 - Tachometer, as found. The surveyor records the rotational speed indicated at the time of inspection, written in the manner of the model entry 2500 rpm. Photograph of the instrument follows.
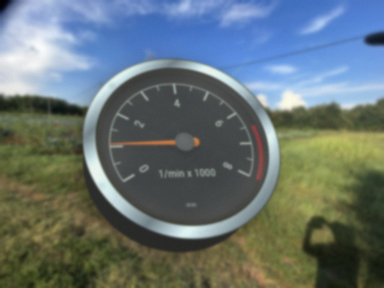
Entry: 1000 rpm
